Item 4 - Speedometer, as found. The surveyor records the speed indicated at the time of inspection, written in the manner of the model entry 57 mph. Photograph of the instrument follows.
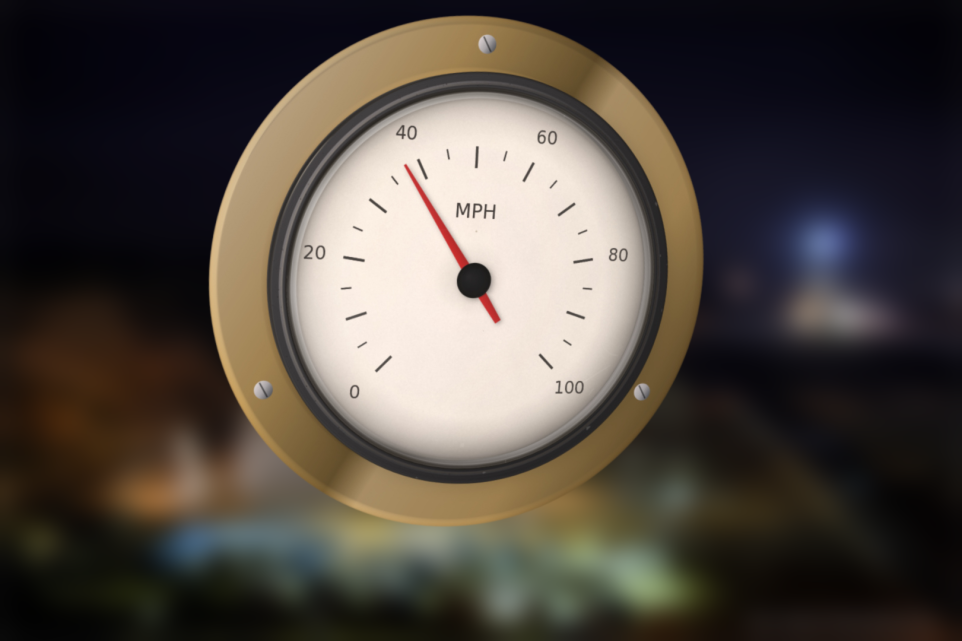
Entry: 37.5 mph
